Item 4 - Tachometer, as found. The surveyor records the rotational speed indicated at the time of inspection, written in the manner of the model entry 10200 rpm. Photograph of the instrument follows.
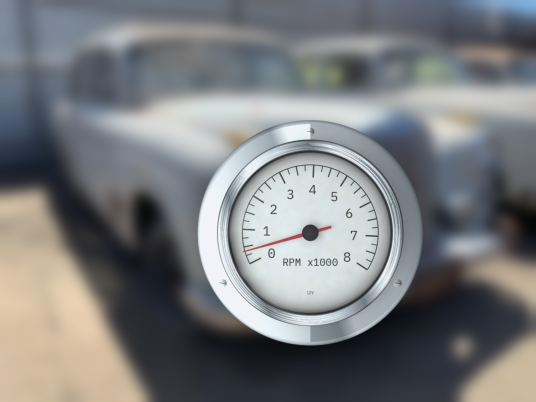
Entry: 375 rpm
